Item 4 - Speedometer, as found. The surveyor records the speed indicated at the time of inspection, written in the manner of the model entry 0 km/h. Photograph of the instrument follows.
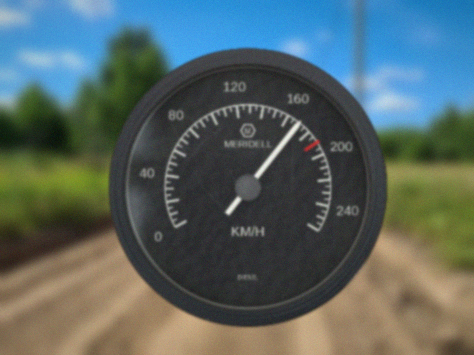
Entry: 170 km/h
